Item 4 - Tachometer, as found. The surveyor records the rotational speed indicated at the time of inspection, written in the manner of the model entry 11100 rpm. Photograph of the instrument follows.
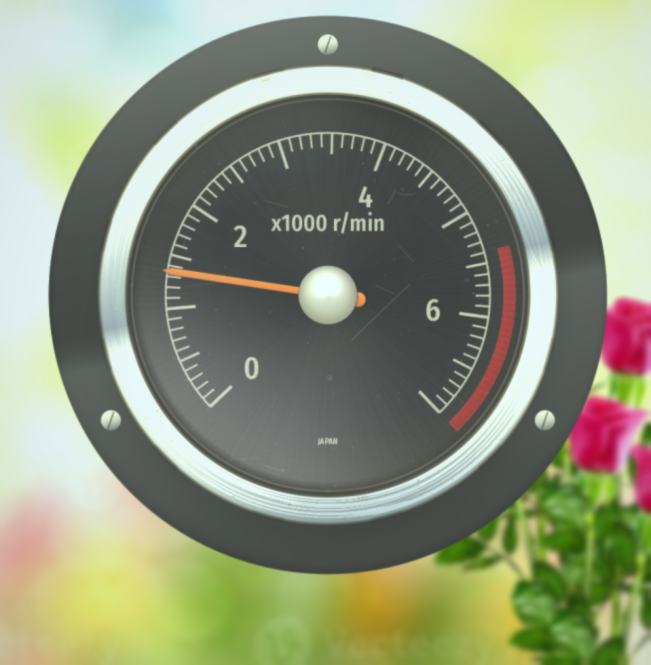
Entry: 1350 rpm
